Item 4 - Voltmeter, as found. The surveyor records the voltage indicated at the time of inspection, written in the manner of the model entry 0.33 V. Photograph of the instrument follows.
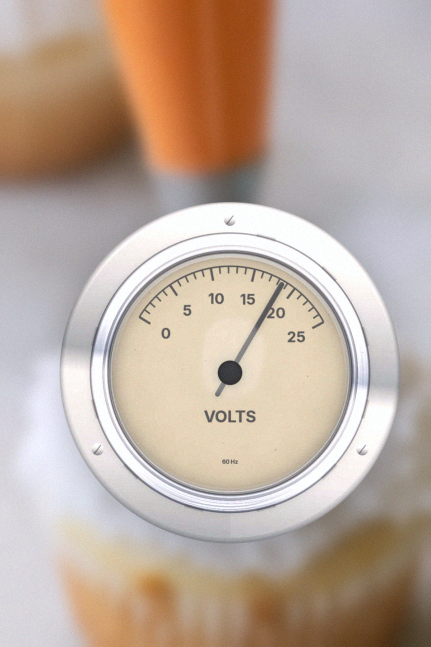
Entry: 18.5 V
